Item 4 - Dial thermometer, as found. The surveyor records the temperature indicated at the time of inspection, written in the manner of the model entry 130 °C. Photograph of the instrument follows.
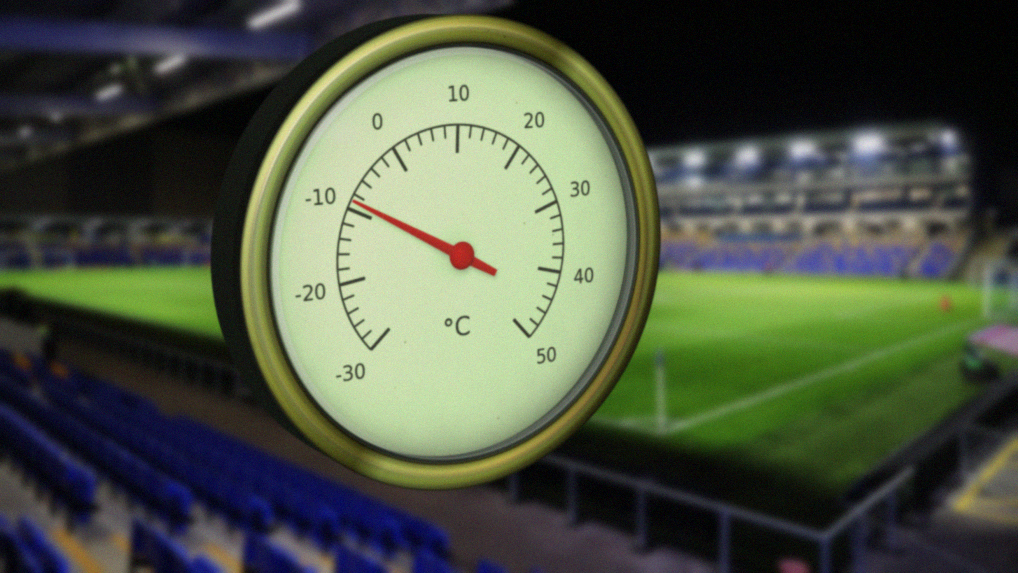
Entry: -9 °C
